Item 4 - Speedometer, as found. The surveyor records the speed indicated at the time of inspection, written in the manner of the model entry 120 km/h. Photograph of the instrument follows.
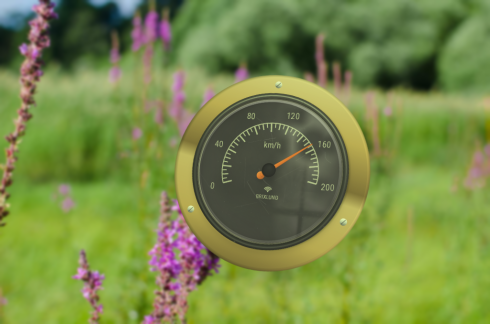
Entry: 155 km/h
